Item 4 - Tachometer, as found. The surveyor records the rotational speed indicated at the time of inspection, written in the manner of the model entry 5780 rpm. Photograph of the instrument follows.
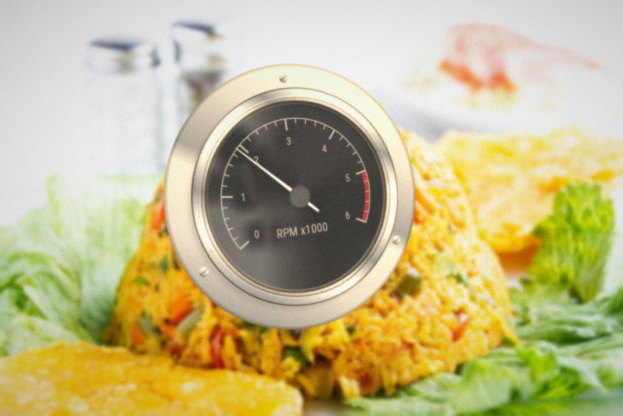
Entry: 1900 rpm
